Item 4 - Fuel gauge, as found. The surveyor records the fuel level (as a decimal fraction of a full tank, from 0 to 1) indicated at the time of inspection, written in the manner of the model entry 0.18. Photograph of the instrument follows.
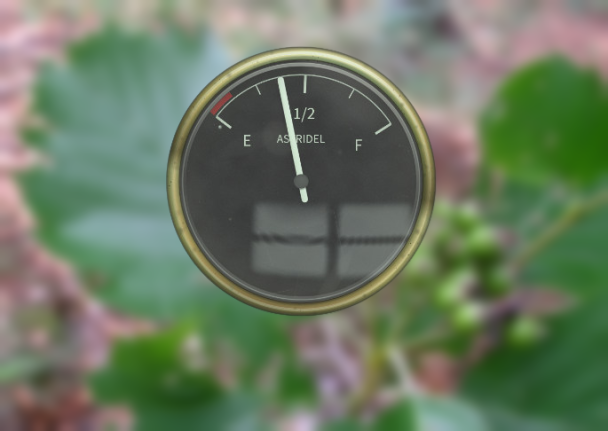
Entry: 0.375
